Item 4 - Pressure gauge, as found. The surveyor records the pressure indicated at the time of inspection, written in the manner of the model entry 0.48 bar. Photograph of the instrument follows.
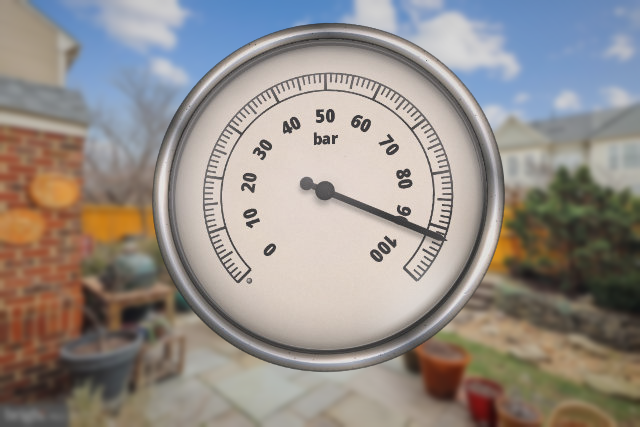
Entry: 92 bar
